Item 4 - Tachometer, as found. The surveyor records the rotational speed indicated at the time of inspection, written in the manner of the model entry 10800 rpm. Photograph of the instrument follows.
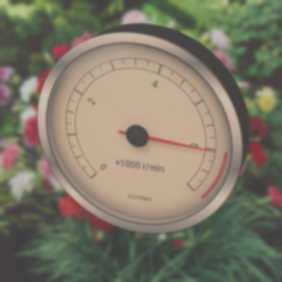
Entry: 6000 rpm
